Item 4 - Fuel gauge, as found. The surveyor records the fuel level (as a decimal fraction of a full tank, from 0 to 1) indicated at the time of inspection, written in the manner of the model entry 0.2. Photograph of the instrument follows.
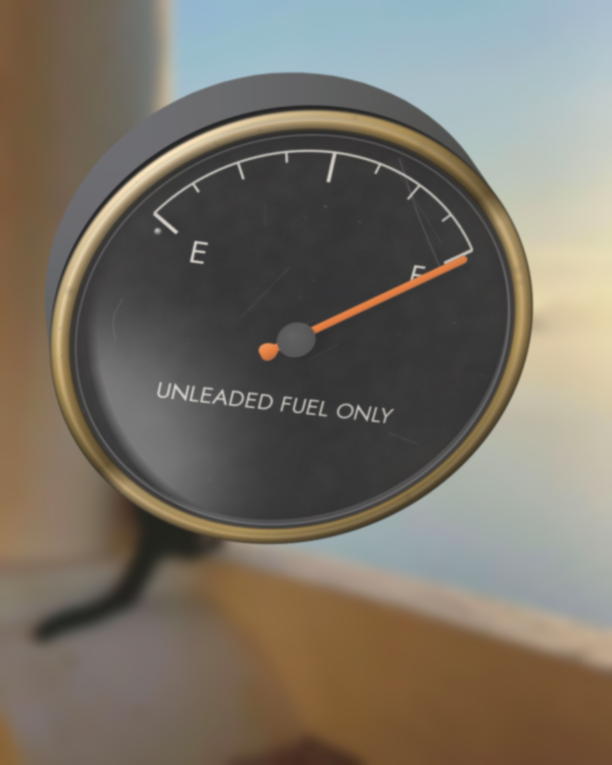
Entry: 1
